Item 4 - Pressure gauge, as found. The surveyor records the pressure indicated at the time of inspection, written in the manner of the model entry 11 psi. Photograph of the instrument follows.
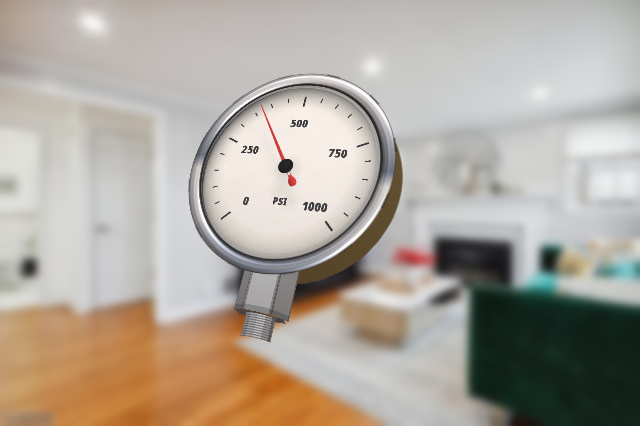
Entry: 375 psi
